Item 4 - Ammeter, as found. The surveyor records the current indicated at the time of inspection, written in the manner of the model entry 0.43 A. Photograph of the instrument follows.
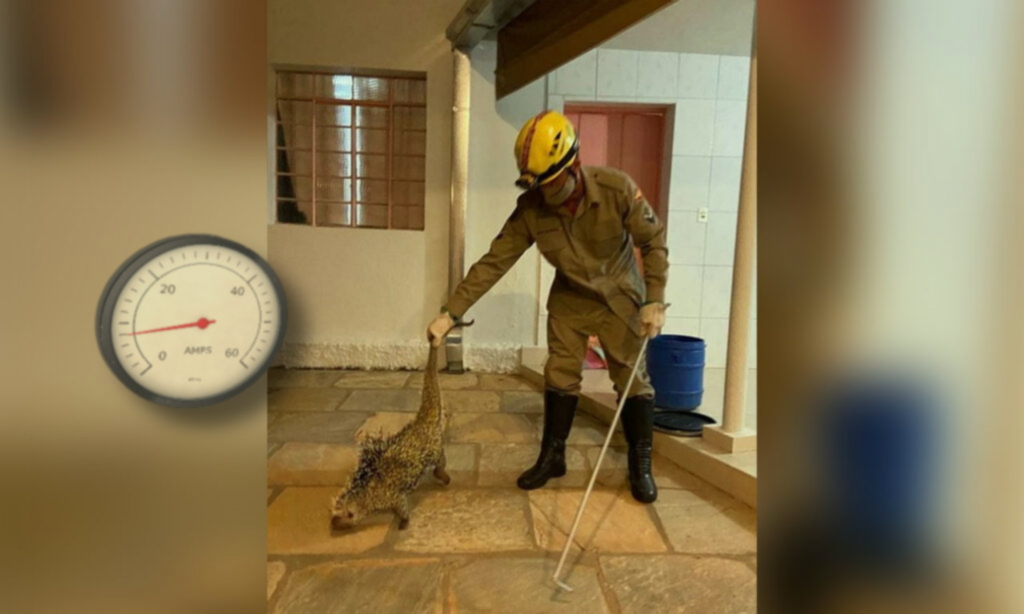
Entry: 8 A
